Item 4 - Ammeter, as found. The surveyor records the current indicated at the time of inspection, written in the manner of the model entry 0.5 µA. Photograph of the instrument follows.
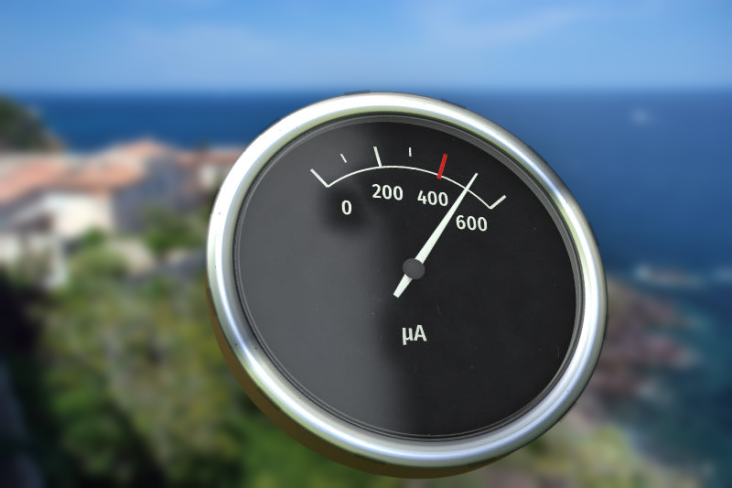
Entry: 500 µA
